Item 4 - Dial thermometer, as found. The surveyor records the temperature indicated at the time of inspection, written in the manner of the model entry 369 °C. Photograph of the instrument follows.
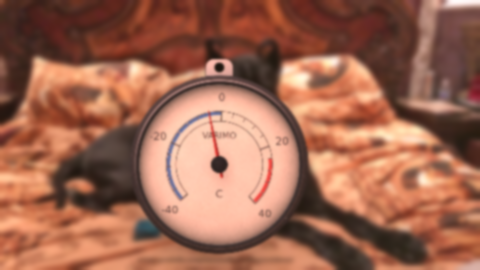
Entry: -4 °C
